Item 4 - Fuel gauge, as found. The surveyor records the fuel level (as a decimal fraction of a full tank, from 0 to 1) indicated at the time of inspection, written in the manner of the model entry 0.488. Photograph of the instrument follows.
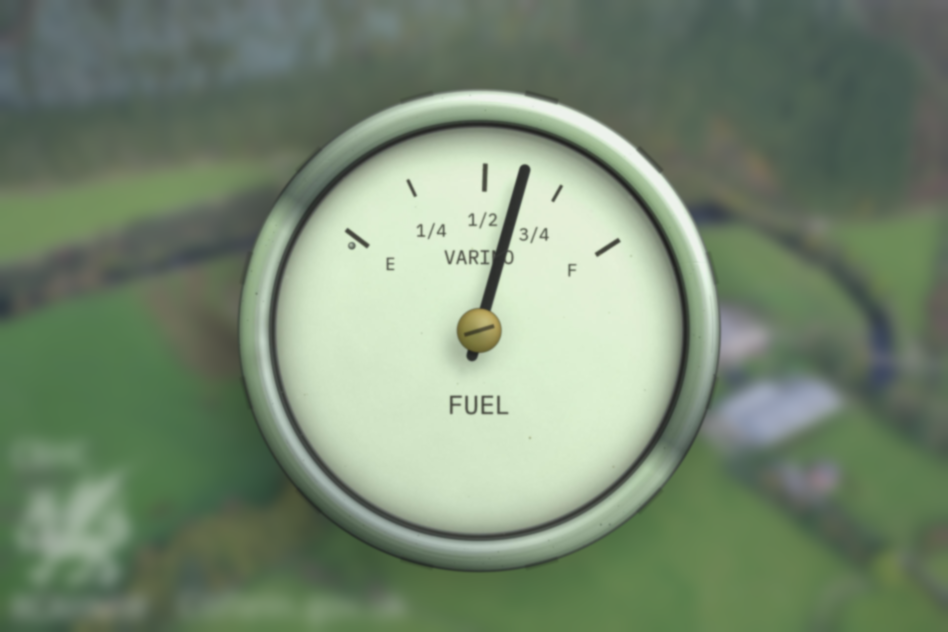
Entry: 0.625
